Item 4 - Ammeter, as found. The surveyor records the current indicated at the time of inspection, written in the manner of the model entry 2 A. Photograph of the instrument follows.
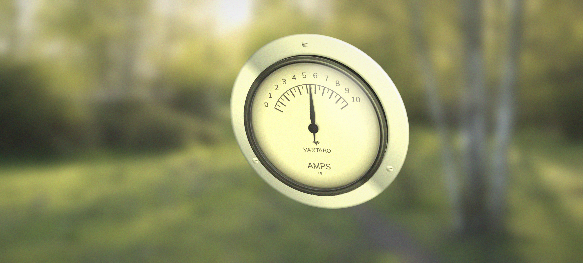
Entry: 5.5 A
